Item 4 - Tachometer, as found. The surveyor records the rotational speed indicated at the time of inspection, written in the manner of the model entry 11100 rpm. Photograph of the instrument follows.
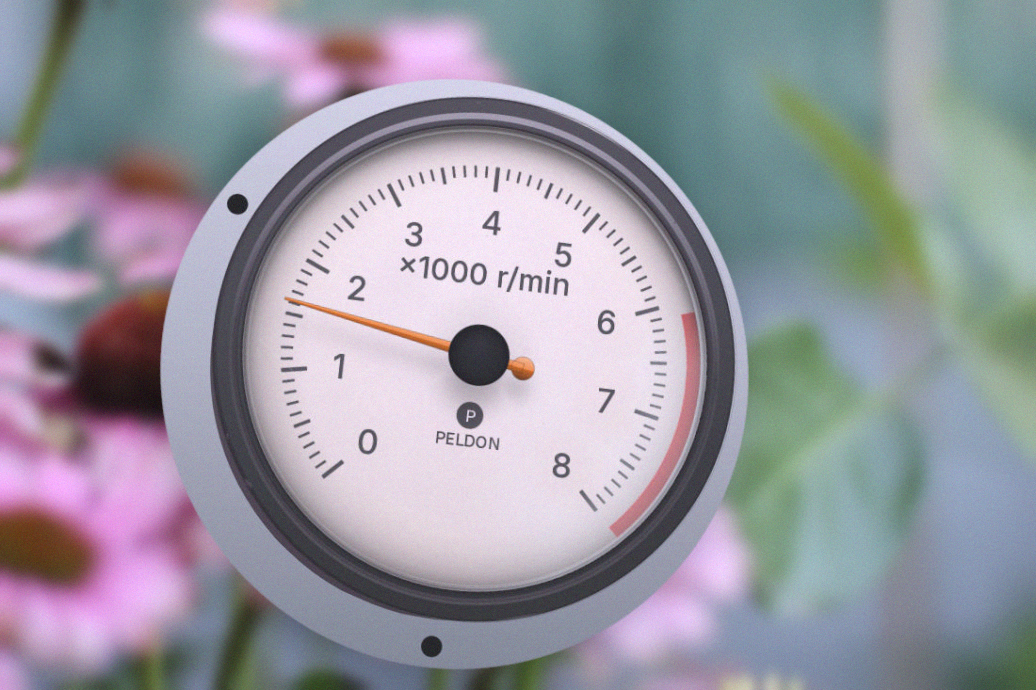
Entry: 1600 rpm
